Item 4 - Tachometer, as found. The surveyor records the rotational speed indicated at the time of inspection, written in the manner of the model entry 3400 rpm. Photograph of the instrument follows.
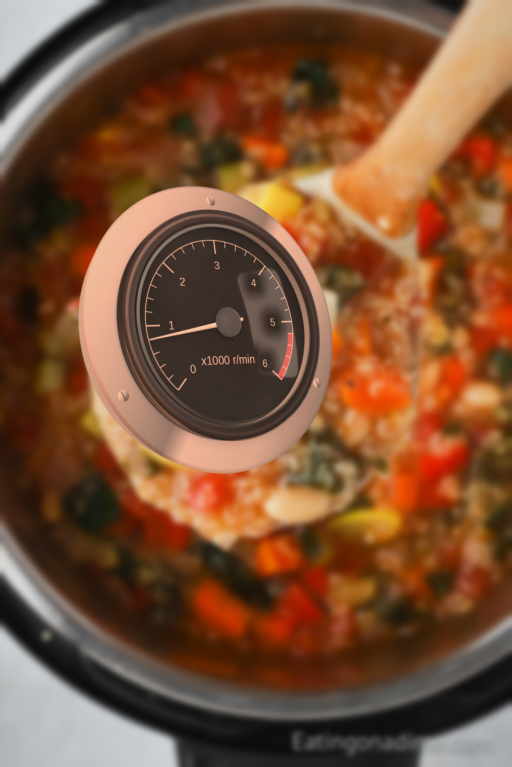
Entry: 800 rpm
